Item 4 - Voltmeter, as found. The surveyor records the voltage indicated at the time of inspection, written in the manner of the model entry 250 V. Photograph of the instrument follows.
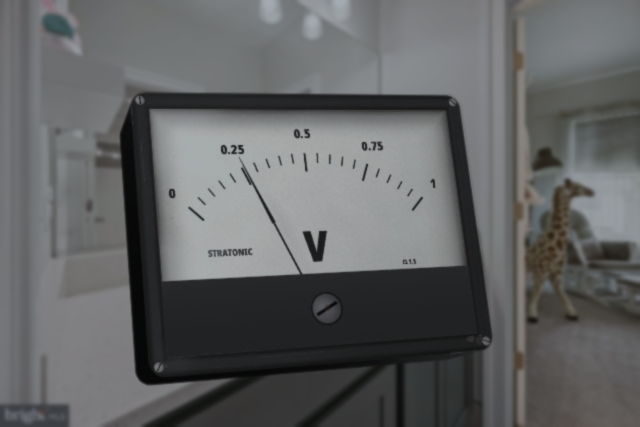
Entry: 0.25 V
